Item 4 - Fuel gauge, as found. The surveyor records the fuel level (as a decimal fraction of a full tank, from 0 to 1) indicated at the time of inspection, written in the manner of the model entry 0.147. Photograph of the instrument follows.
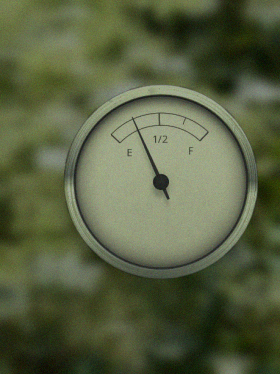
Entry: 0.25
